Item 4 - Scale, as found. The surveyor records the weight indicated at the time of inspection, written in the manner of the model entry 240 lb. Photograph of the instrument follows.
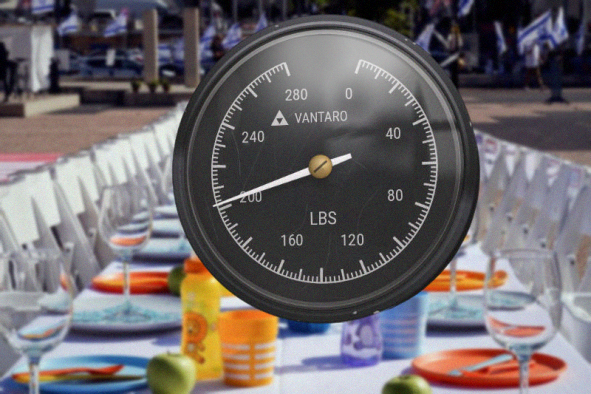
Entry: 202 lb
